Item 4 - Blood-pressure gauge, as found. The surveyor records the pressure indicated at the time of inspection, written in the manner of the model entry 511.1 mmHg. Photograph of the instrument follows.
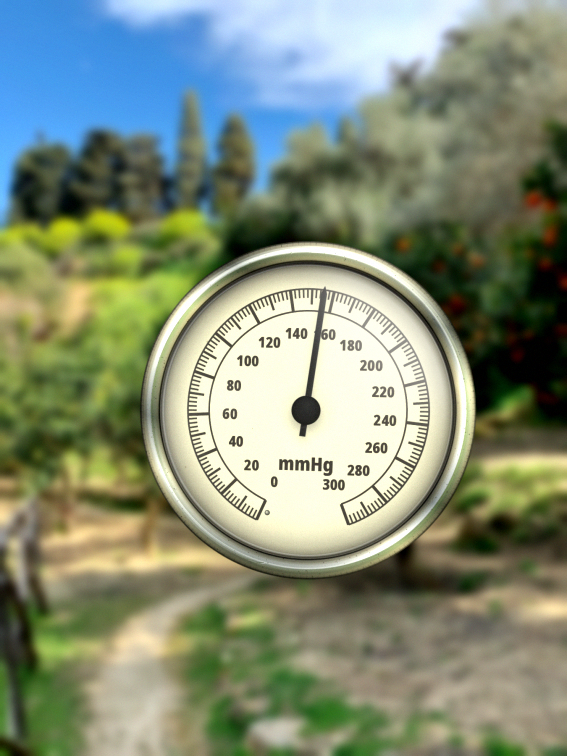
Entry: 156 mmHg
